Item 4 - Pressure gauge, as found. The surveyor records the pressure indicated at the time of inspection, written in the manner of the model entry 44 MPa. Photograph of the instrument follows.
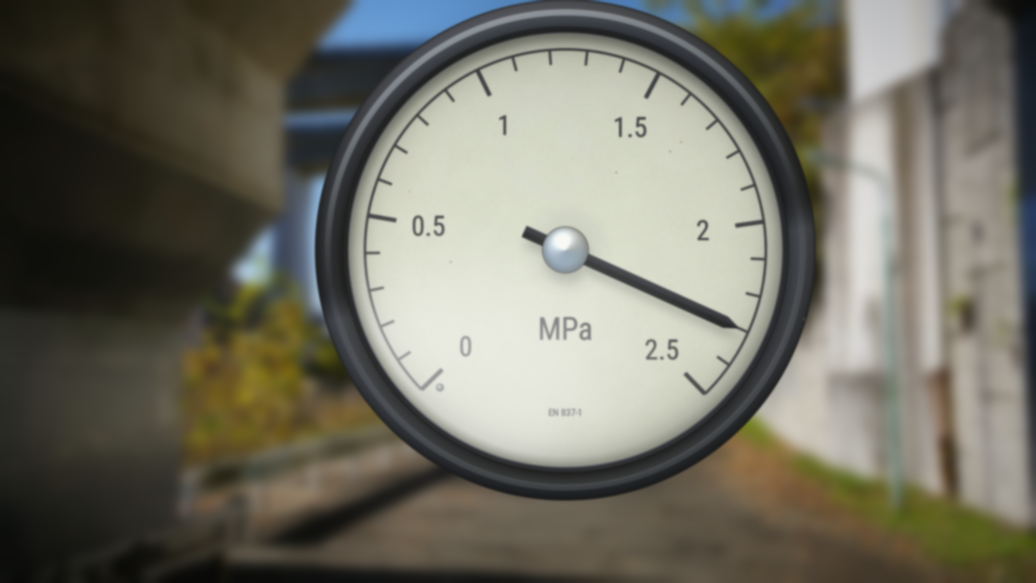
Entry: 2.3 MPa
